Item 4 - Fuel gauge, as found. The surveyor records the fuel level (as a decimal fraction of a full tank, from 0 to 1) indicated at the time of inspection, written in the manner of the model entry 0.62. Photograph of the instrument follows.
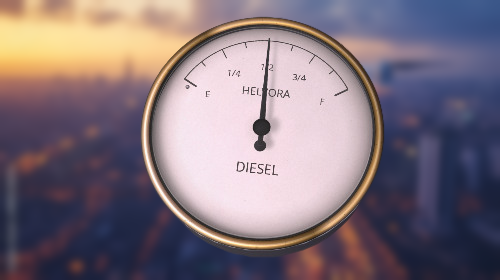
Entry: 0.5
